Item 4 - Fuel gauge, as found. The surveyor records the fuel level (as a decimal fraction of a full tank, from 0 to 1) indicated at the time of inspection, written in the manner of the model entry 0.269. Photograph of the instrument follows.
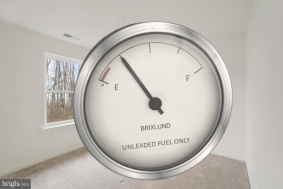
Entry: 0.25
